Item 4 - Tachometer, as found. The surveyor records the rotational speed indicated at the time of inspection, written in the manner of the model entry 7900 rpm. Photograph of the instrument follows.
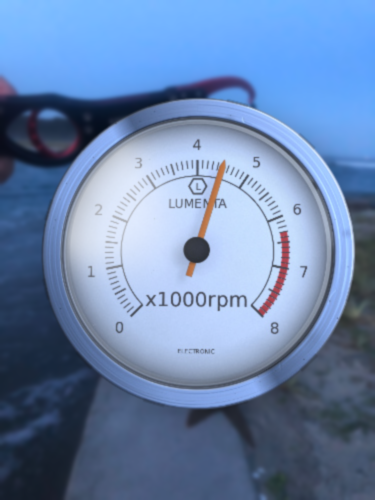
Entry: 4500 rpm
